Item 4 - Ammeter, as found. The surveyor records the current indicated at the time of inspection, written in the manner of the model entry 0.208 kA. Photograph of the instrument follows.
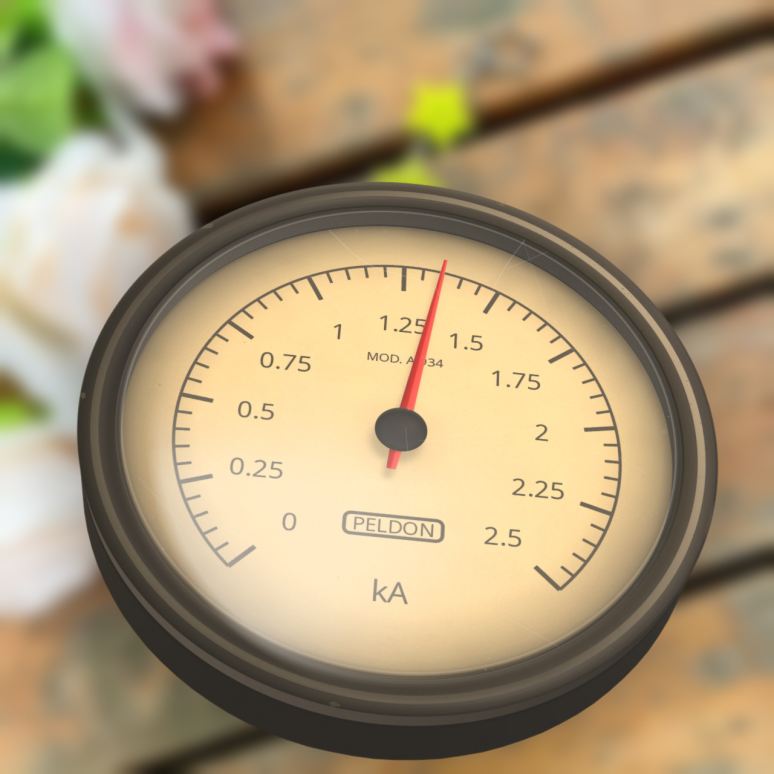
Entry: 1.35 kA
